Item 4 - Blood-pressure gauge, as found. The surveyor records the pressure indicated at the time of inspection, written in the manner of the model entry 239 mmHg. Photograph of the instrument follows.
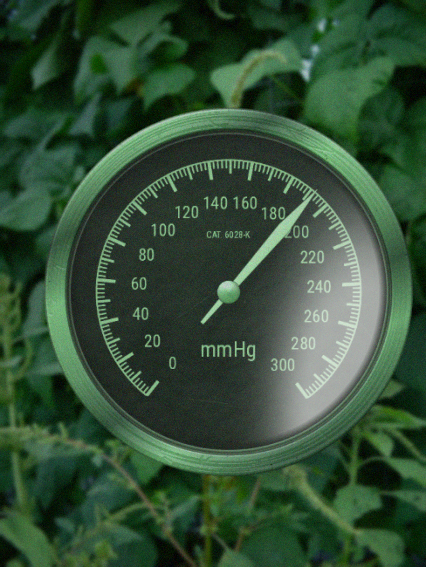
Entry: 192 mmHg
